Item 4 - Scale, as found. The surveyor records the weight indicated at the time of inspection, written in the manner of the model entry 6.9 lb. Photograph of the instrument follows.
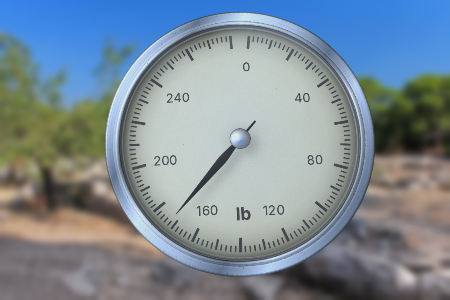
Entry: 172 lb
